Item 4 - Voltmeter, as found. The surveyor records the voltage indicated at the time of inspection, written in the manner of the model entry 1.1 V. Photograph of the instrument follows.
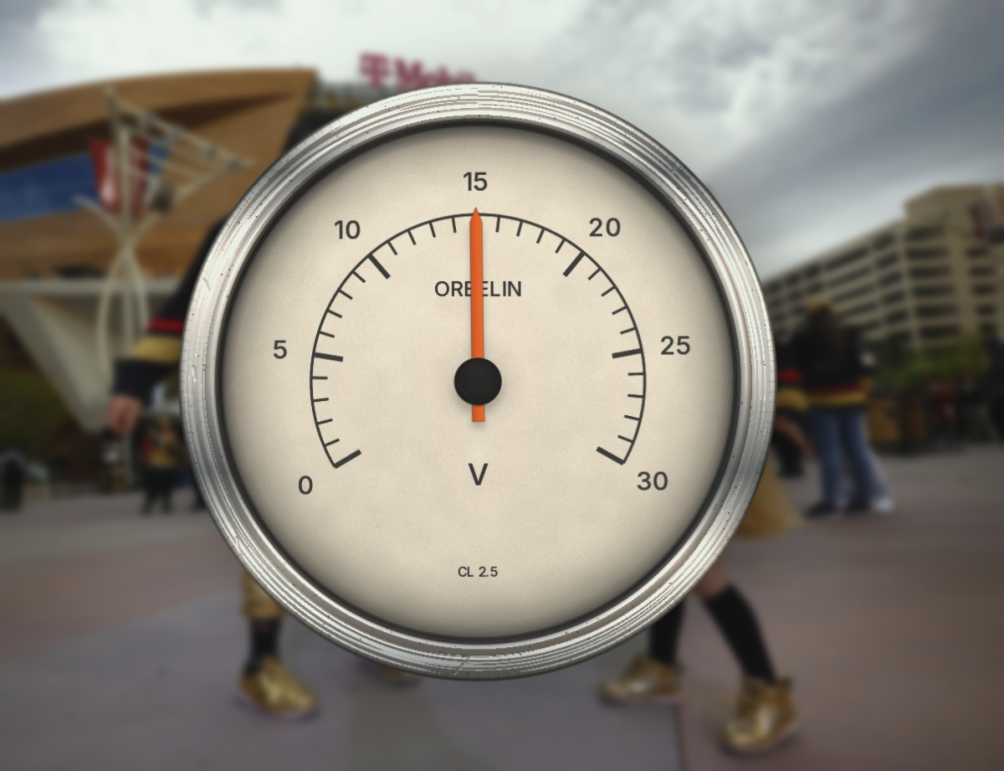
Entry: 15 V
